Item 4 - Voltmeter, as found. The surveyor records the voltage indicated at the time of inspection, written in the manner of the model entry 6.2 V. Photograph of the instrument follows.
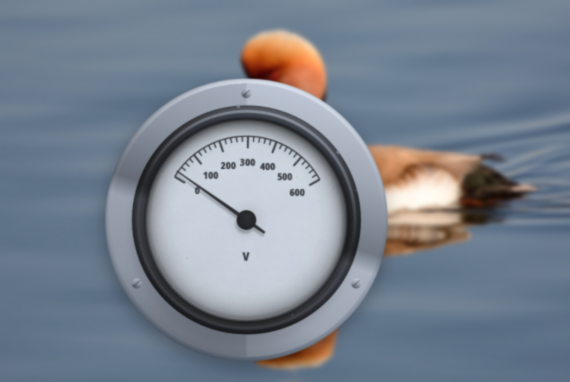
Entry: 20 V
